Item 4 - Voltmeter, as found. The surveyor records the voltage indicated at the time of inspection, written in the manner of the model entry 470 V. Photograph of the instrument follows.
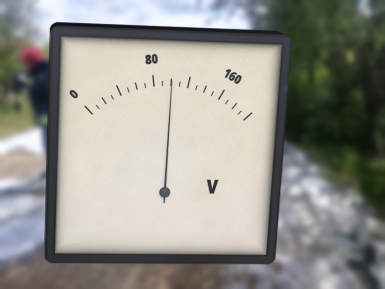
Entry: 100 V
